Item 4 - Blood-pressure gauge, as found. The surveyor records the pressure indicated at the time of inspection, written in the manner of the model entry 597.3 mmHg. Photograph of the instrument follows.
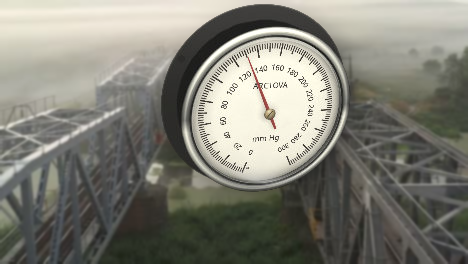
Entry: 130 mmHg
